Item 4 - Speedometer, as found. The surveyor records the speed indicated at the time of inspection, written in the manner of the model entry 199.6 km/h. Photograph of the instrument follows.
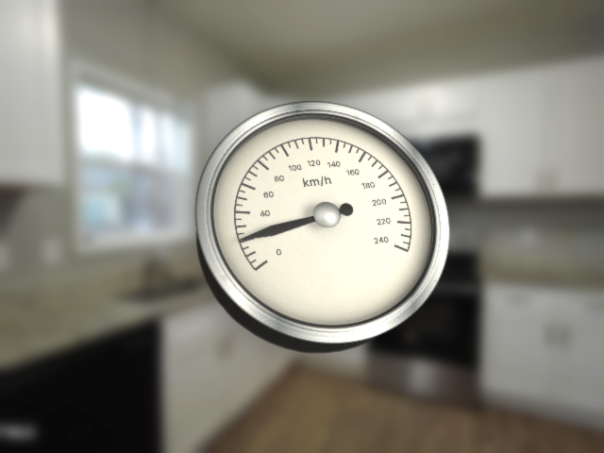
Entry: 20 km/h
